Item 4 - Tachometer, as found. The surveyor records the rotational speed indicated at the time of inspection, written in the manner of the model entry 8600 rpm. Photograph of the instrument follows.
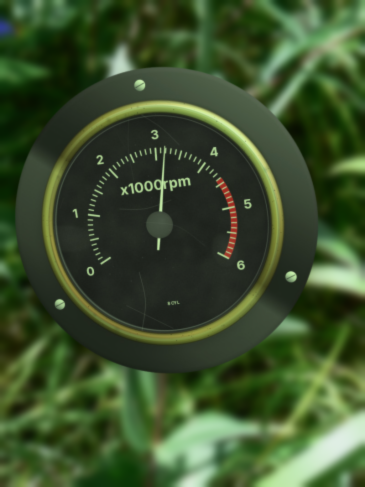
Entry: 3200 rpm
